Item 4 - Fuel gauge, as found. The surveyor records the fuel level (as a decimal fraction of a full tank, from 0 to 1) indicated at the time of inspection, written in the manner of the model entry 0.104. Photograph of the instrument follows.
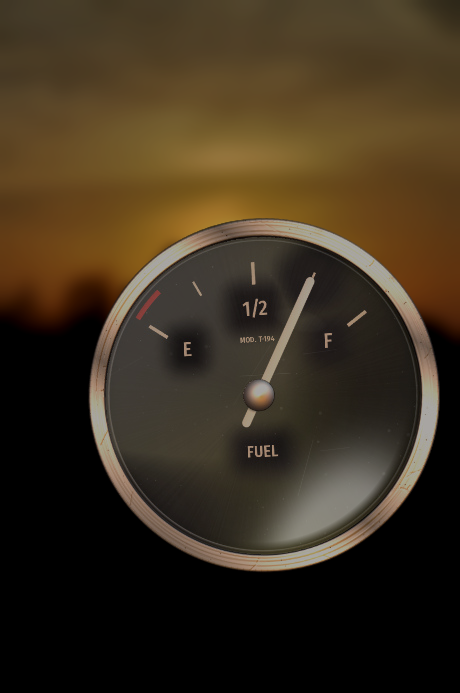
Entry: 0.75
